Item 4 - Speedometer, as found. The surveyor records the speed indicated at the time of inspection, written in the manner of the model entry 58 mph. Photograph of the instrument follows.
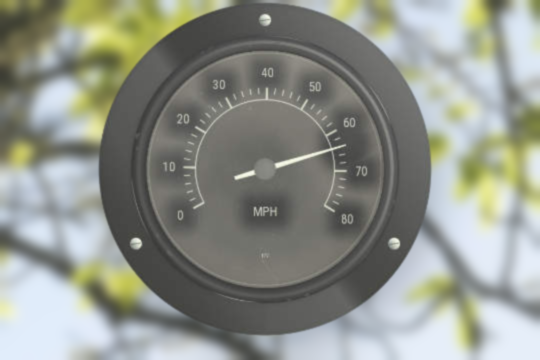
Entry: 64 mph
